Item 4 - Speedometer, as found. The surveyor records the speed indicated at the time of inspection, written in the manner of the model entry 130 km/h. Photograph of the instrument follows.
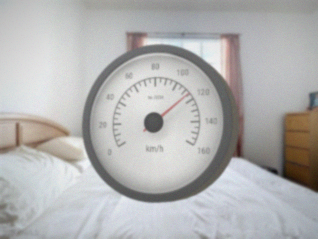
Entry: 115 km/h
